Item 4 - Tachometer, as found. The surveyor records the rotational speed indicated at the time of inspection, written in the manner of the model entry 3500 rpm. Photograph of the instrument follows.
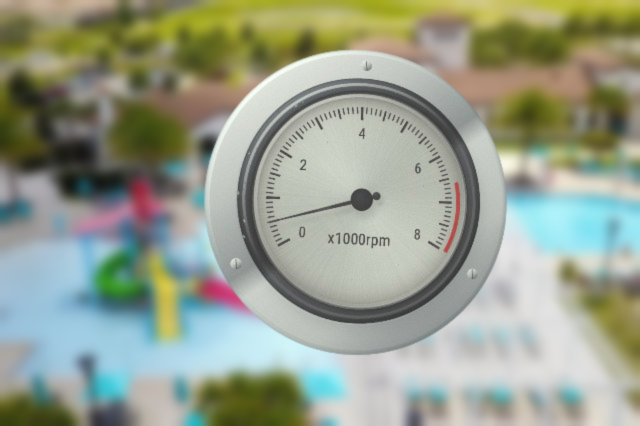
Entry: 500 rpm
